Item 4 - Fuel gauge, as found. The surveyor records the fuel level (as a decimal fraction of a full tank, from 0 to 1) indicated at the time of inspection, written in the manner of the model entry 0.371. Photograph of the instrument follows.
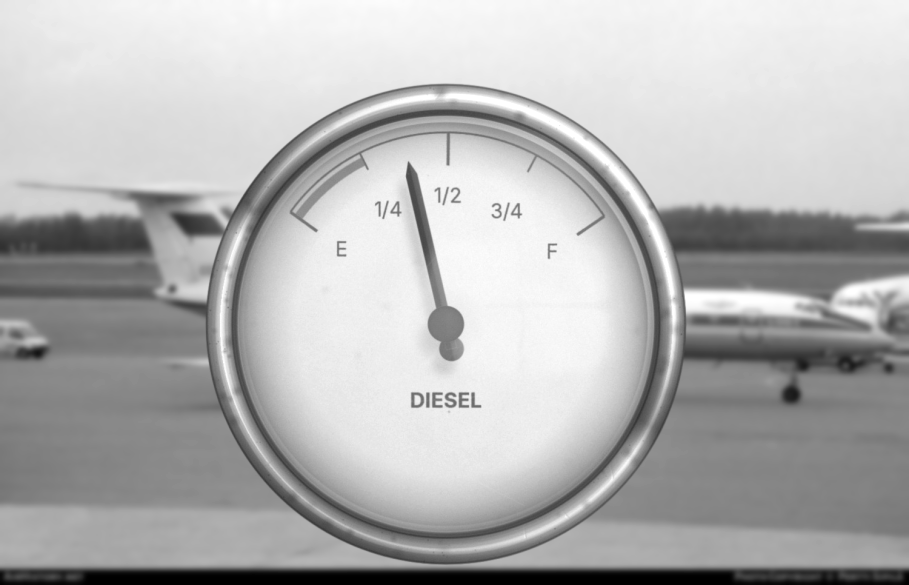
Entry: 0.375
